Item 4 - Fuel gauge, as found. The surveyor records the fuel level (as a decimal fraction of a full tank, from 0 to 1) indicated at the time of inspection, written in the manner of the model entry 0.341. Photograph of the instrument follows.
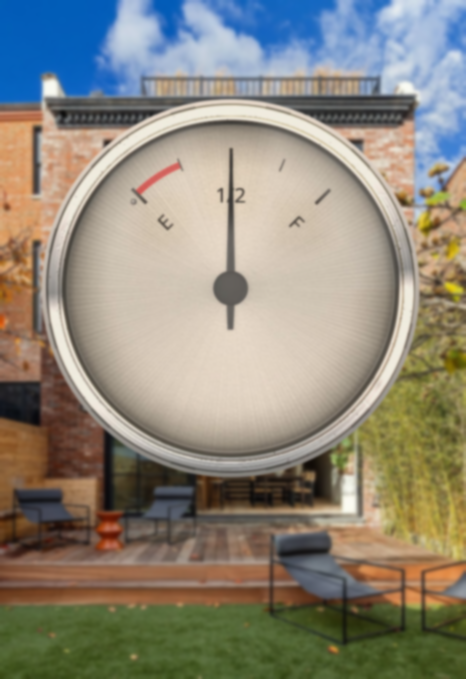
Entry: 0.5
